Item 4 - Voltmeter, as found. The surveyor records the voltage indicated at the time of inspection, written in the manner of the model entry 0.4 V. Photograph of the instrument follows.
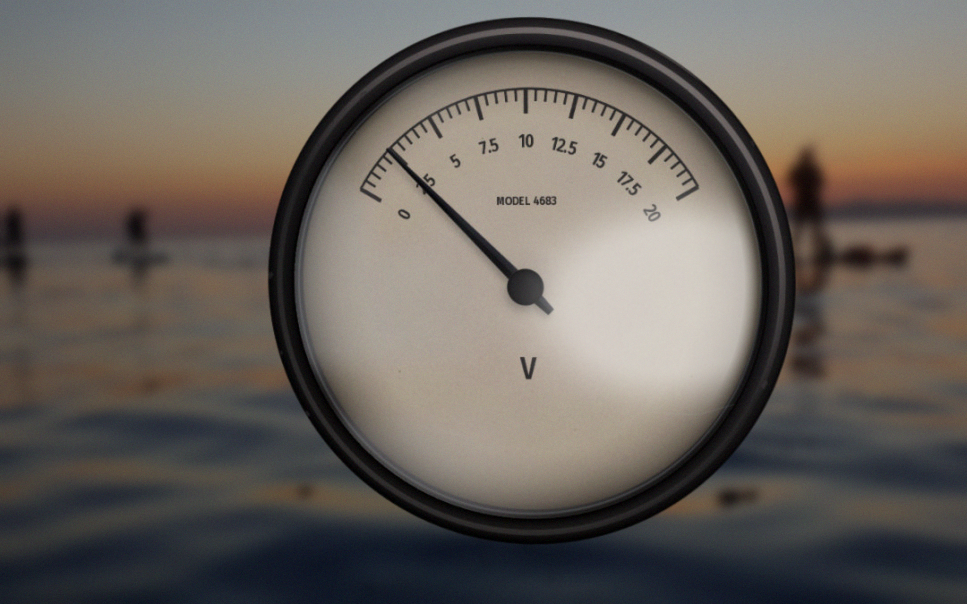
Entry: 2.5 V
